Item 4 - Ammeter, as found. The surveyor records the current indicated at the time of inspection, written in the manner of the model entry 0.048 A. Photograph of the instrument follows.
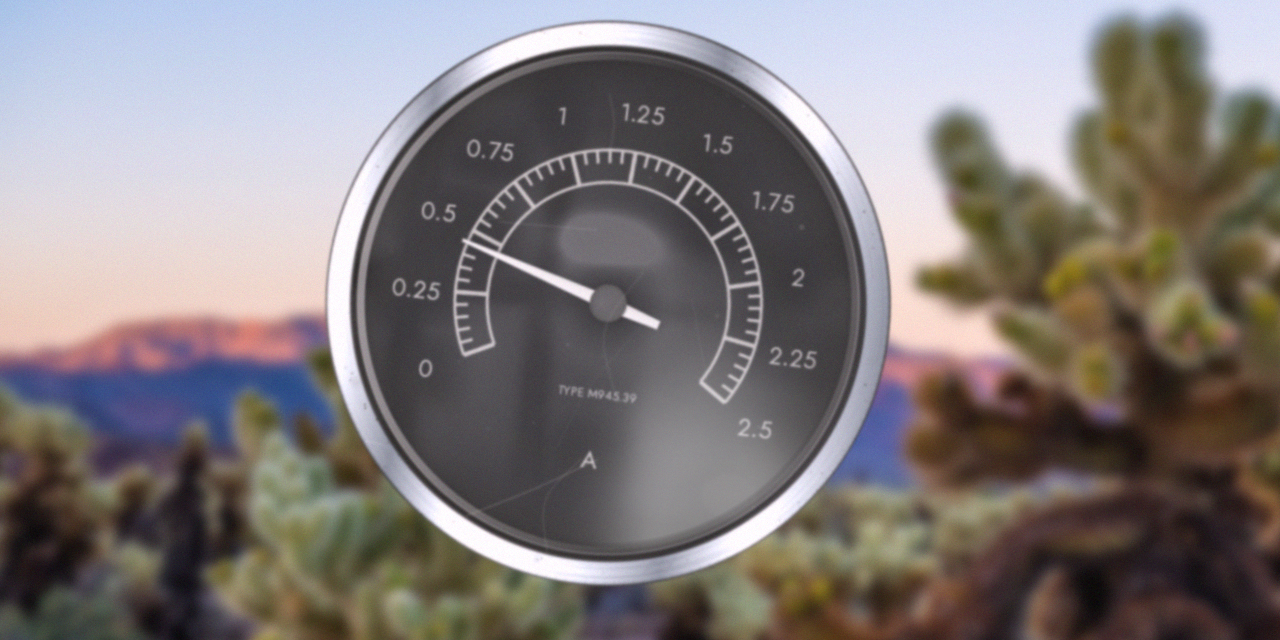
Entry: 0.45 A
